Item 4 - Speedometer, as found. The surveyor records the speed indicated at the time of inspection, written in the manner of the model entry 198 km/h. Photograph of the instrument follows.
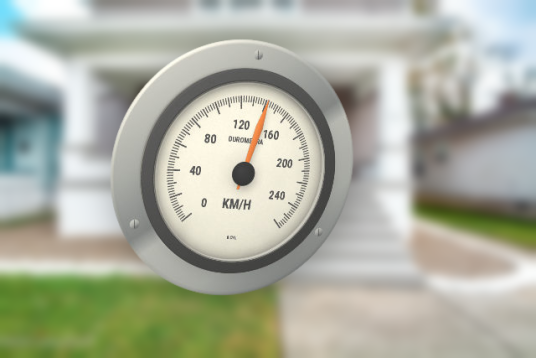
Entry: 140 km/h
